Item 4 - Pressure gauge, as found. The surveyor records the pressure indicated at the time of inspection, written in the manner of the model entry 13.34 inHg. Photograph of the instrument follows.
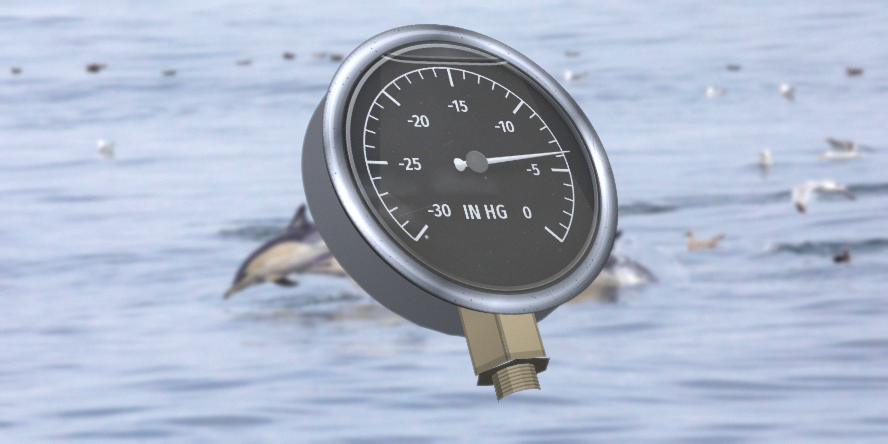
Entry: -6 inHg
